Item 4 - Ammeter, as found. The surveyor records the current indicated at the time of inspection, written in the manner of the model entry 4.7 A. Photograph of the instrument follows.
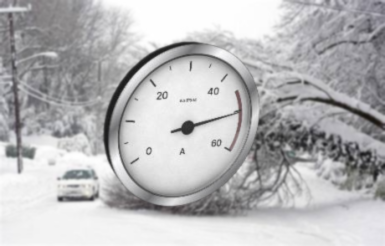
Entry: 50 A
